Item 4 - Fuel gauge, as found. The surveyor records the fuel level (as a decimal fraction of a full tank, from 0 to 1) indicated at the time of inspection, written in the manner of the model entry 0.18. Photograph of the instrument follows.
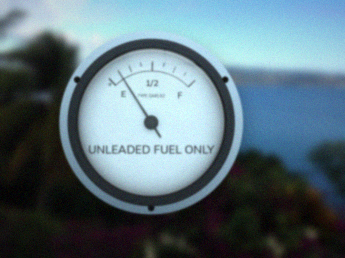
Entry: 0.125
